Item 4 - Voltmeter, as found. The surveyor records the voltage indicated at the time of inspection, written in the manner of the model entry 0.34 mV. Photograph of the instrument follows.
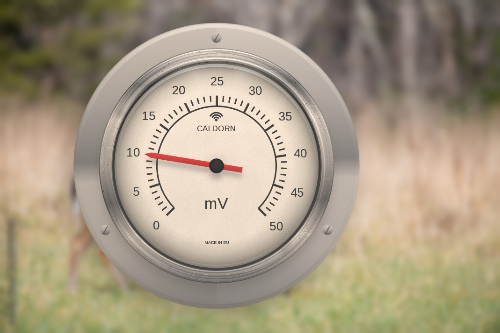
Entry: 10 mV
